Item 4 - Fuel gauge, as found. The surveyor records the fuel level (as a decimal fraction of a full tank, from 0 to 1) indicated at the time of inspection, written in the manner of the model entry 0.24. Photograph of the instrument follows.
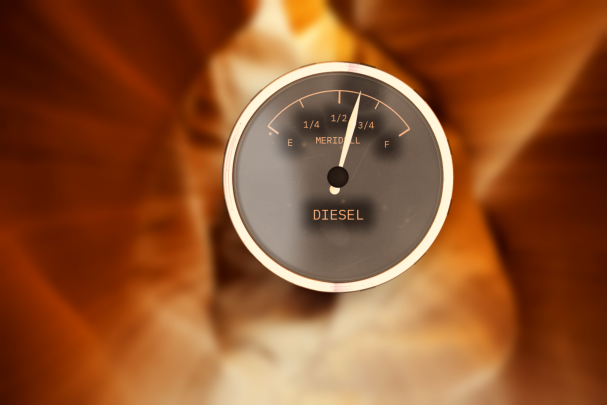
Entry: 0.625
